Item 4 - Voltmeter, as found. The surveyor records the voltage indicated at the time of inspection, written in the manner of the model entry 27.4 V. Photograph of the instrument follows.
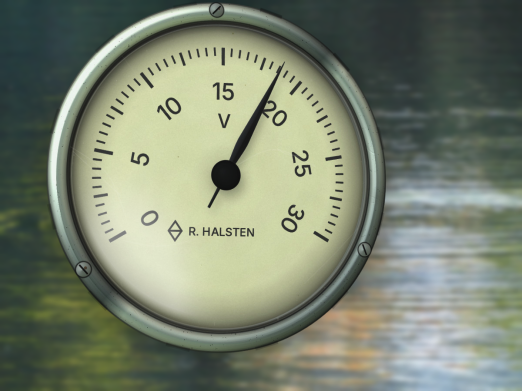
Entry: 18.5 V
